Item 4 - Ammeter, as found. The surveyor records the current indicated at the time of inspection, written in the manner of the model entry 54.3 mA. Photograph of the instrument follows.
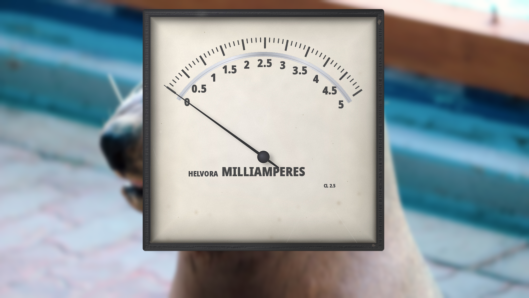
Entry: 0 mA
